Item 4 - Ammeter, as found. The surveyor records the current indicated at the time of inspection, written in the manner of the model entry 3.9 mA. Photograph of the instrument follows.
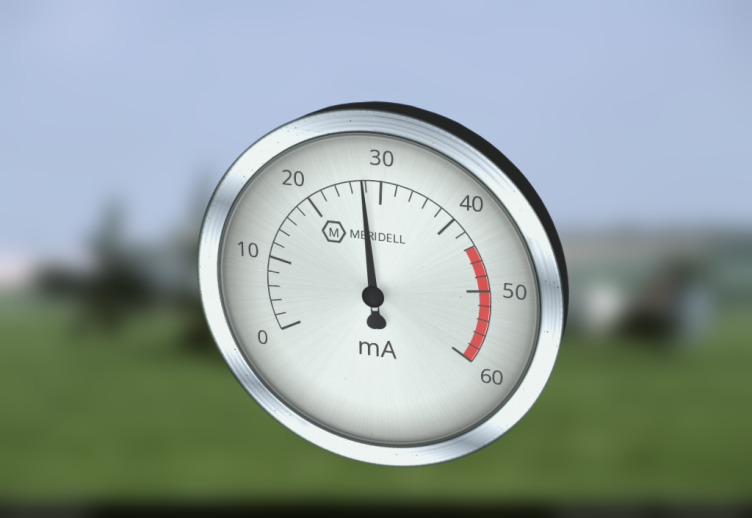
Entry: 28 mA
